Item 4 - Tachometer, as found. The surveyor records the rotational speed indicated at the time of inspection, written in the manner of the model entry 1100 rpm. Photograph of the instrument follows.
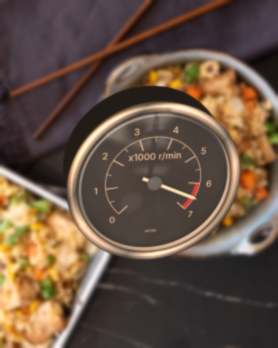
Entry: 6500 rpm
